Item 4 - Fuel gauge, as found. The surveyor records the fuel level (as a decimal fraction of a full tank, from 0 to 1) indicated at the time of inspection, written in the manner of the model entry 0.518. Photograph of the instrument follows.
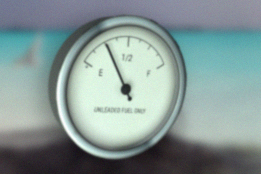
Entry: 0.25
